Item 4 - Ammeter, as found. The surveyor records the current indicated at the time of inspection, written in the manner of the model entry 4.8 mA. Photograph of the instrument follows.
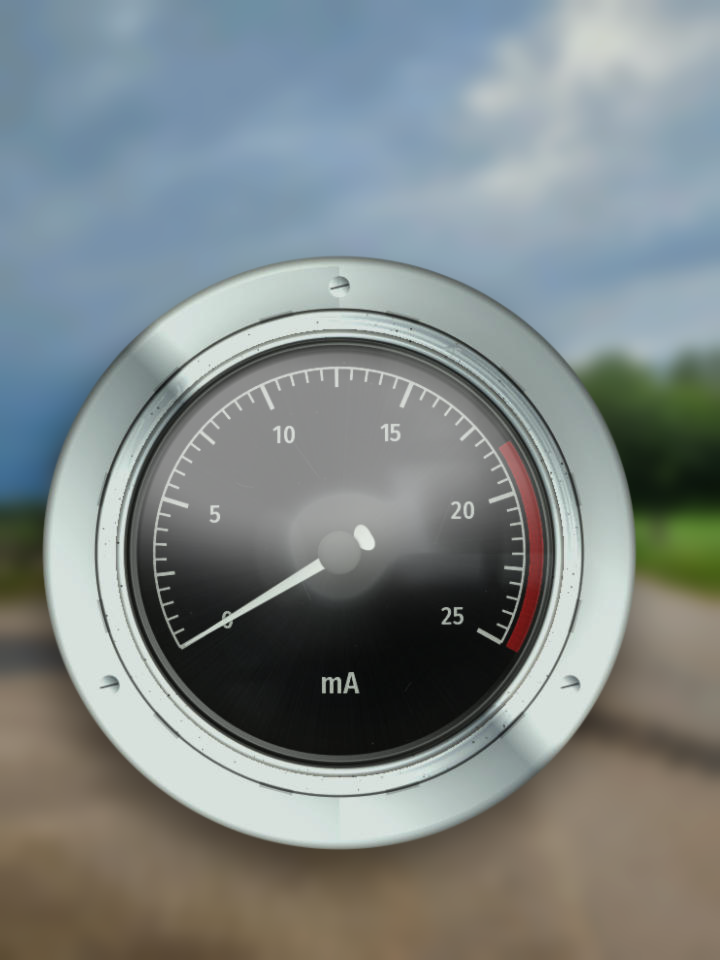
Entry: 0 mA
